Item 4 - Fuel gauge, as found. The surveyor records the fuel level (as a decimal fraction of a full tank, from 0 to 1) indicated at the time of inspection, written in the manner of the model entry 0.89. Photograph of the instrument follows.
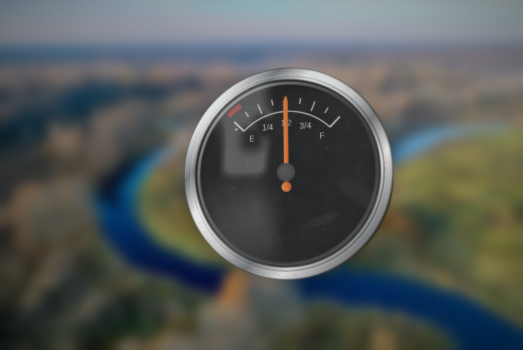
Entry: 0.5
